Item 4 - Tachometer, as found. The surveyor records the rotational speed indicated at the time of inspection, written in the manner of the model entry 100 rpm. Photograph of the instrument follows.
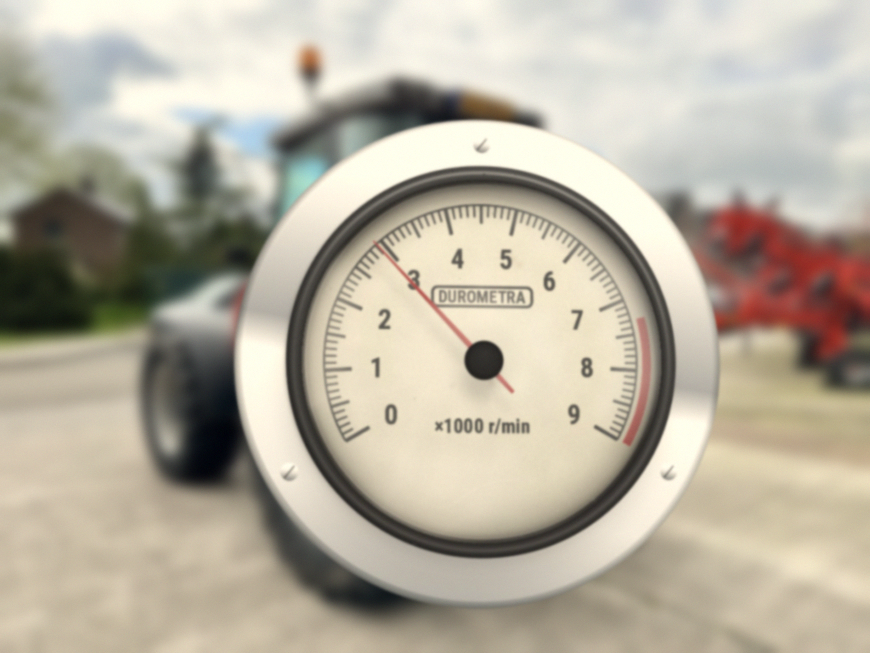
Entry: 2900 rpm
